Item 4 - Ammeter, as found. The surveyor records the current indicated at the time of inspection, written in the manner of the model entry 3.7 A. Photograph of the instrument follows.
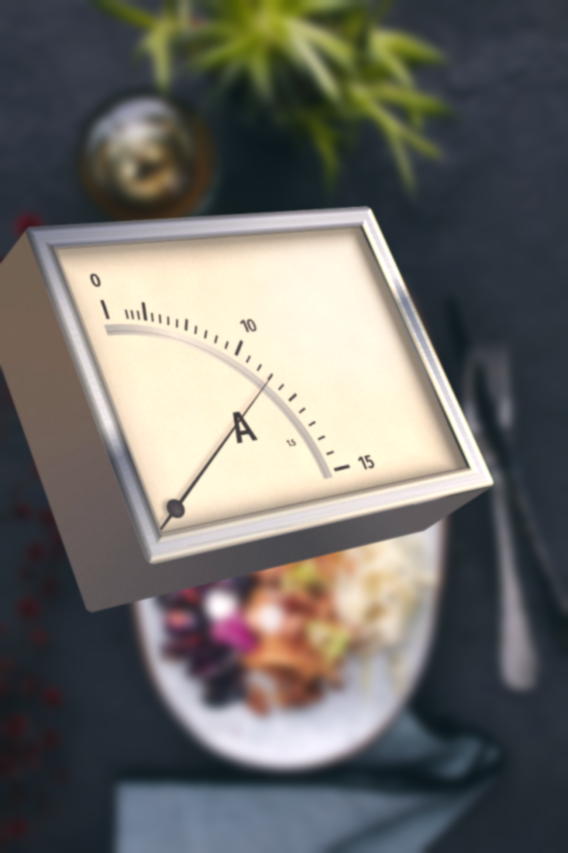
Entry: 11.5 A
